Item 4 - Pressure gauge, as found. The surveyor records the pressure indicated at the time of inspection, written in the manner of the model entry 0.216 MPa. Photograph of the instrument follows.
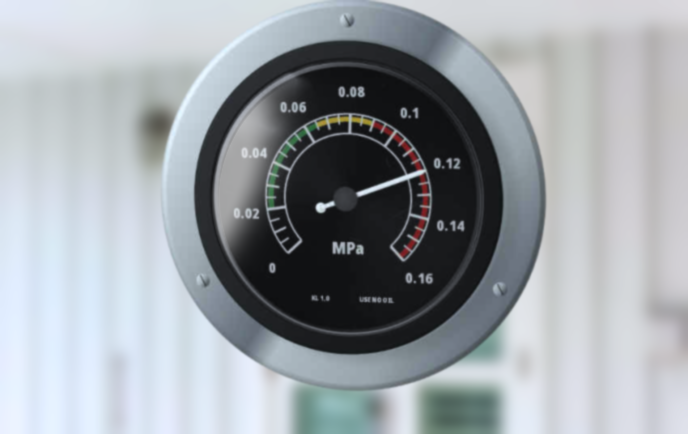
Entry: 0.12 MPa
